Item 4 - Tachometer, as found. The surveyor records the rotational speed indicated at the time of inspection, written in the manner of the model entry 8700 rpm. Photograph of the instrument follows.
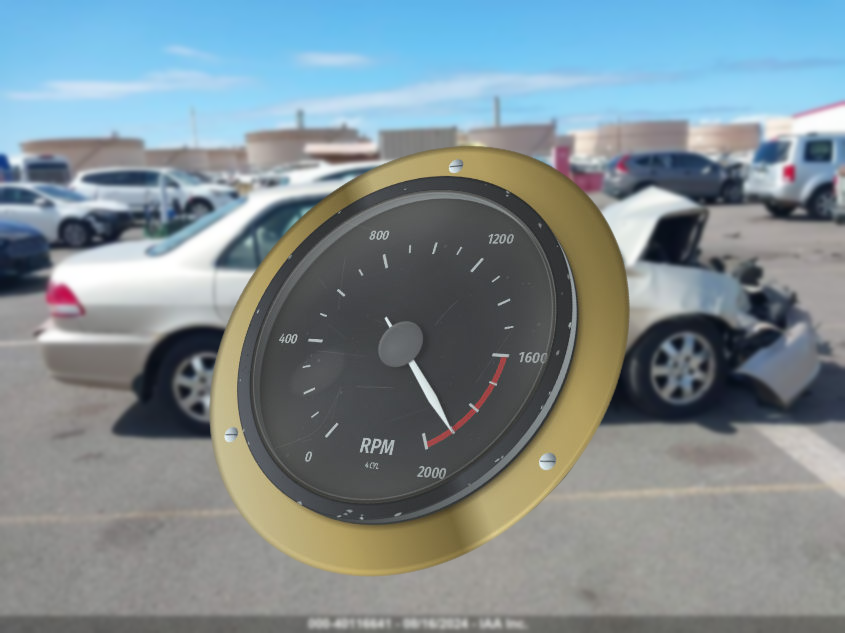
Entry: 1900 rpm
